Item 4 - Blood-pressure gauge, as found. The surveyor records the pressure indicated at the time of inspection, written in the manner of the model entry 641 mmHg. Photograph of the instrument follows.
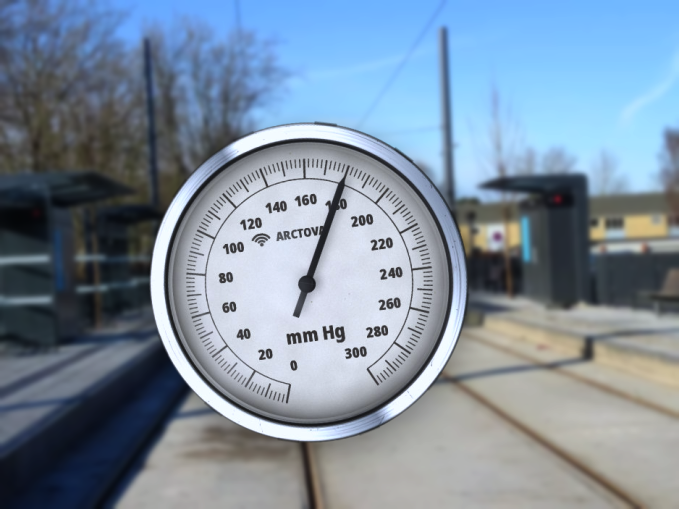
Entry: 180 mmHg
